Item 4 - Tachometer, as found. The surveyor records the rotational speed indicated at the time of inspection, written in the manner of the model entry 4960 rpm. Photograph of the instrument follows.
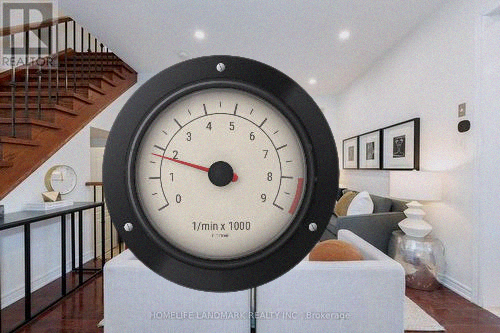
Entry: 1750 rpm
